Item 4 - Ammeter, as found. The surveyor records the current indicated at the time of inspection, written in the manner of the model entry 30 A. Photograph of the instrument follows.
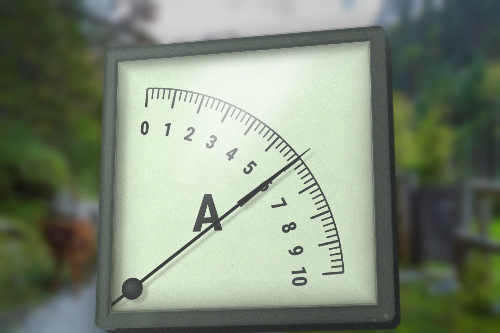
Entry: 6 A
